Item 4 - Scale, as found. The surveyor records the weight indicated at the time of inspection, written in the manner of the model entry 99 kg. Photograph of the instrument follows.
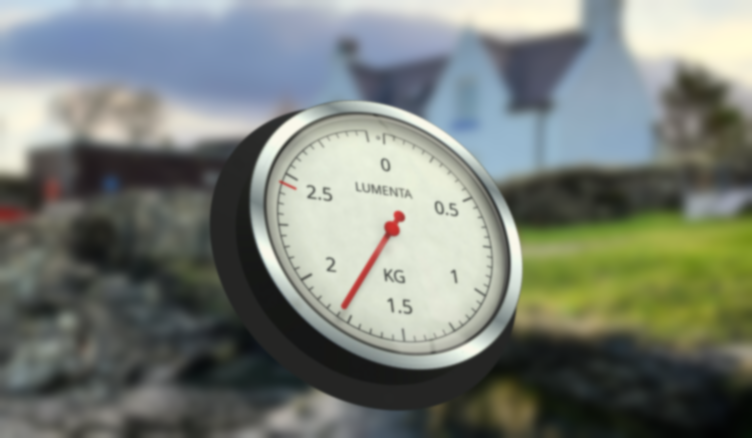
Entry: 1.8 kg
